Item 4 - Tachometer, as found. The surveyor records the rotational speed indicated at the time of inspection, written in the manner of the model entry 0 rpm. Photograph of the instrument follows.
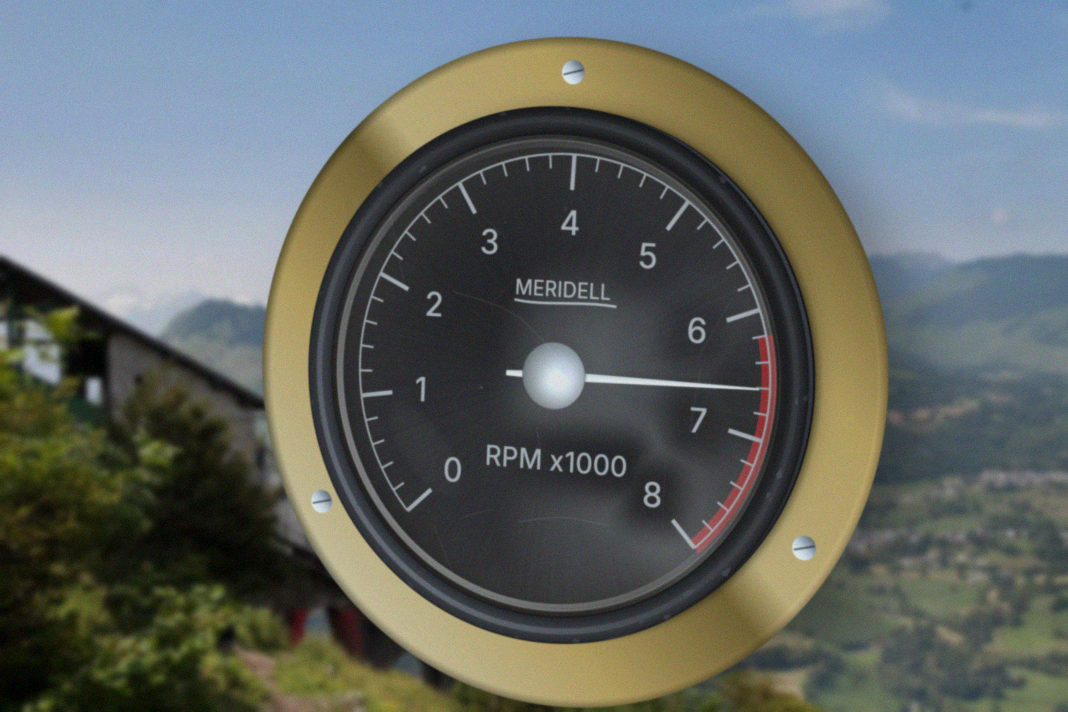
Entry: 6600 rpm
